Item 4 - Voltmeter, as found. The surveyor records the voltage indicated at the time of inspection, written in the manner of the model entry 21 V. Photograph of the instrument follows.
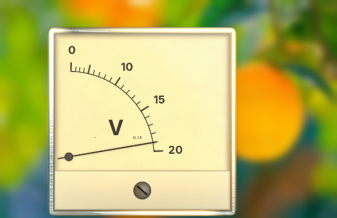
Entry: 19 V
